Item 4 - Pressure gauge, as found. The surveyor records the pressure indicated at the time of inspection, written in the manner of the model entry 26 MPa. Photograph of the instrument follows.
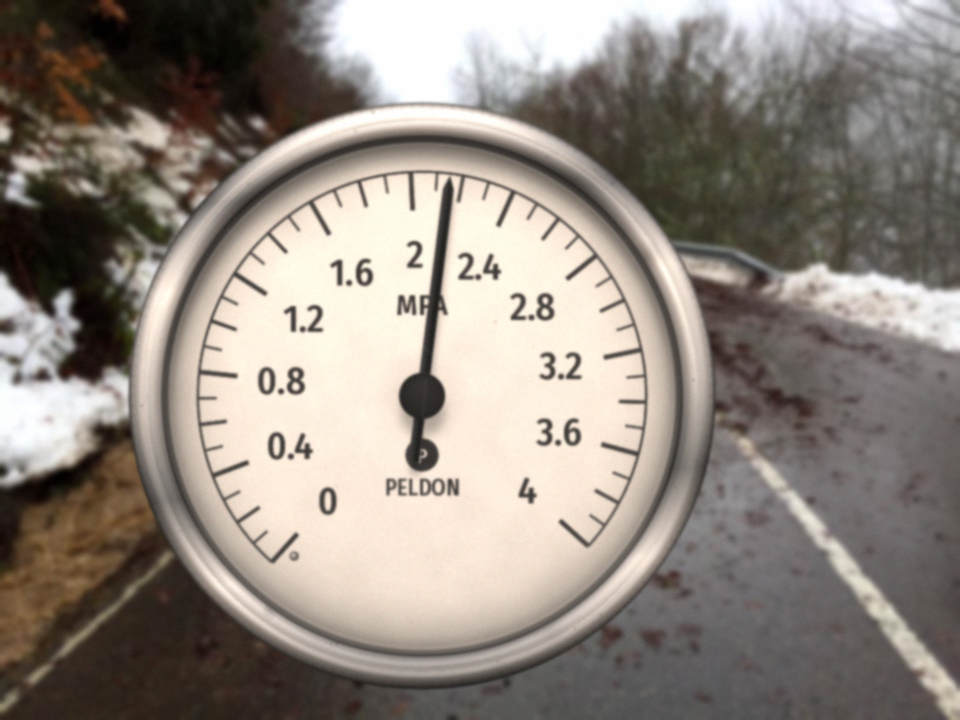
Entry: 2.15 MPa
